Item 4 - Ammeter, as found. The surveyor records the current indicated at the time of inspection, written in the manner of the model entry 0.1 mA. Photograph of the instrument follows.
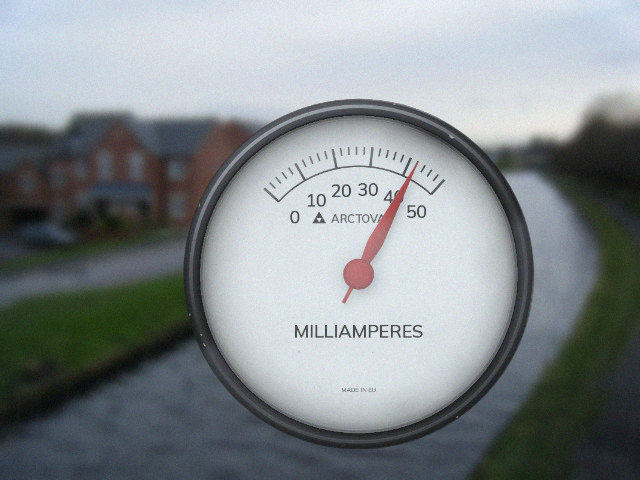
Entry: 42 mA
